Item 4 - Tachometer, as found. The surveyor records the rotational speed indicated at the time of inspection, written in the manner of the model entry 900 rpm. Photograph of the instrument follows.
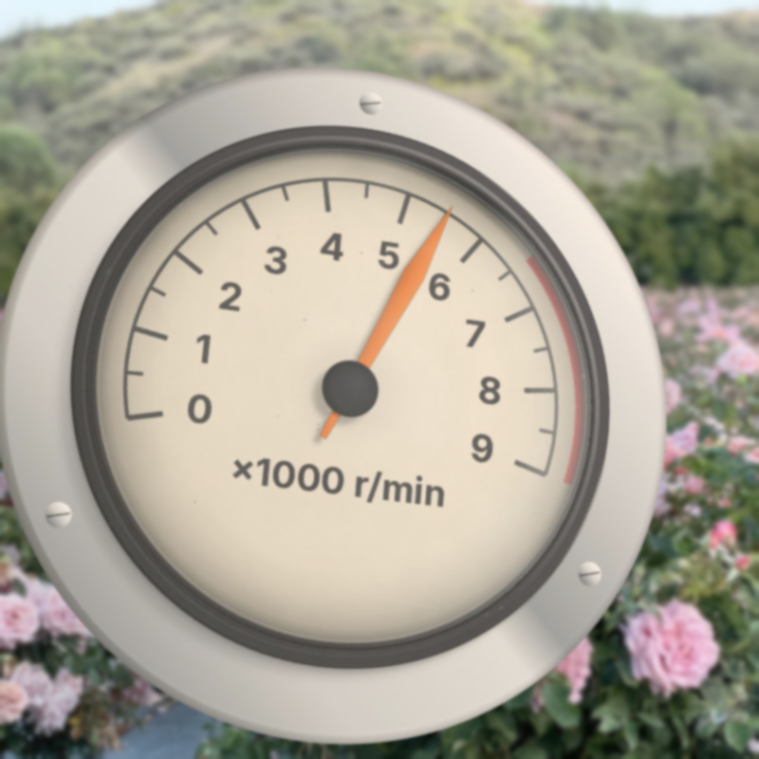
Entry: 5500 rpm
